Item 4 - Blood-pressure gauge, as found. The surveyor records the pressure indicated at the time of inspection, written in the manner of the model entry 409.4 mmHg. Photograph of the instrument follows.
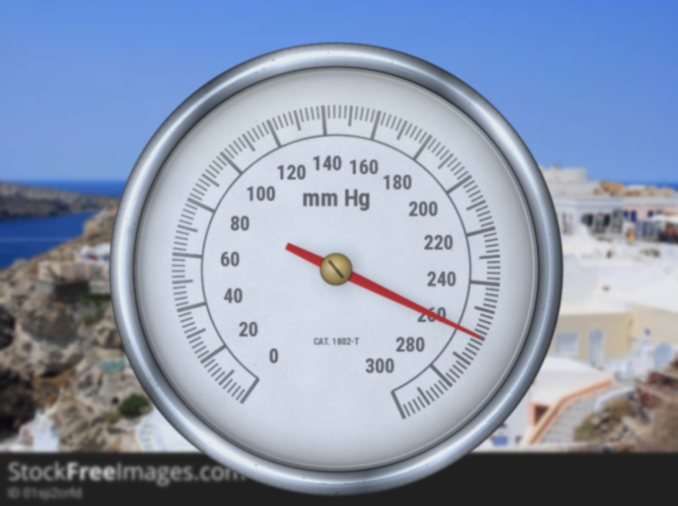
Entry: 260 mmHg
